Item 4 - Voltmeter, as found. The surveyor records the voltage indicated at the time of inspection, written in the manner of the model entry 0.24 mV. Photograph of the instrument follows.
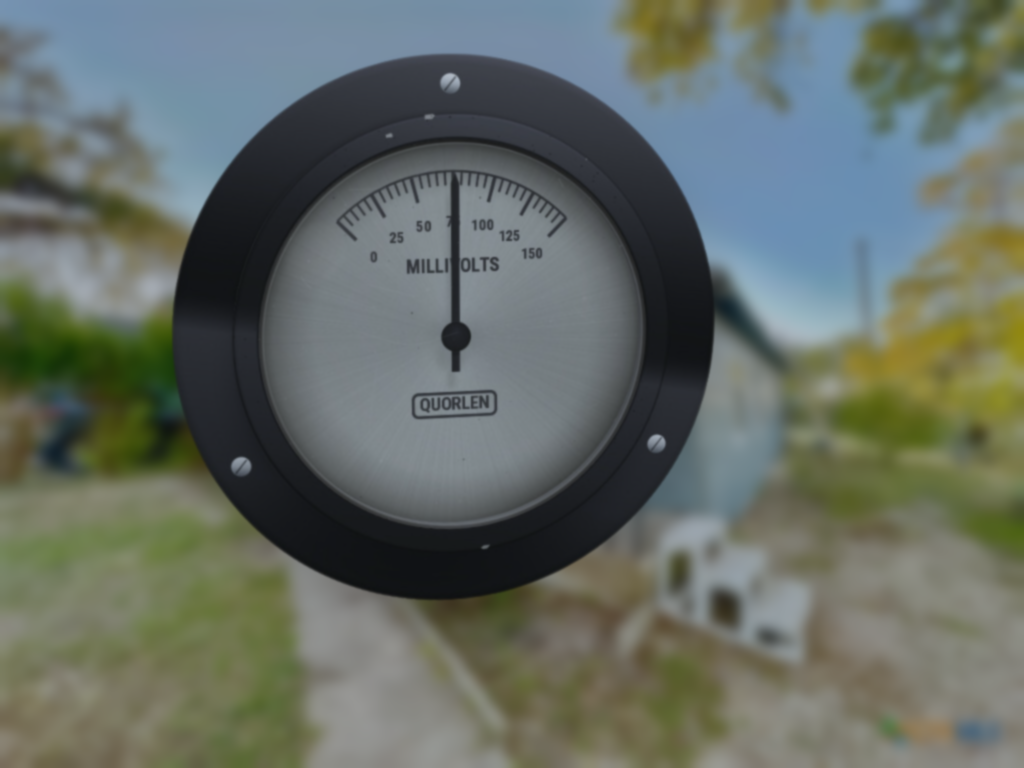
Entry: 75 mV
